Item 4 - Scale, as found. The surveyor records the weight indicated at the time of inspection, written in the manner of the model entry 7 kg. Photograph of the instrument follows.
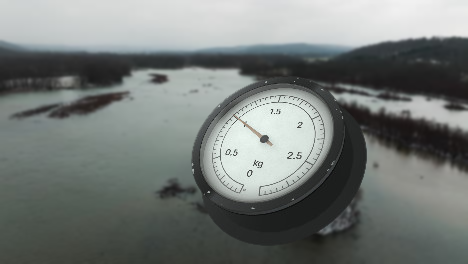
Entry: 1 kg
